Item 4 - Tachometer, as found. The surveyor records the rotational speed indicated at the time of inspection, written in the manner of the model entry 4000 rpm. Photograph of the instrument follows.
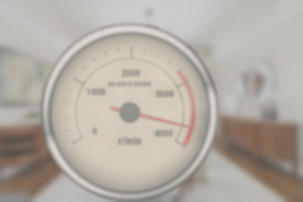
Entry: 3700 rpm
